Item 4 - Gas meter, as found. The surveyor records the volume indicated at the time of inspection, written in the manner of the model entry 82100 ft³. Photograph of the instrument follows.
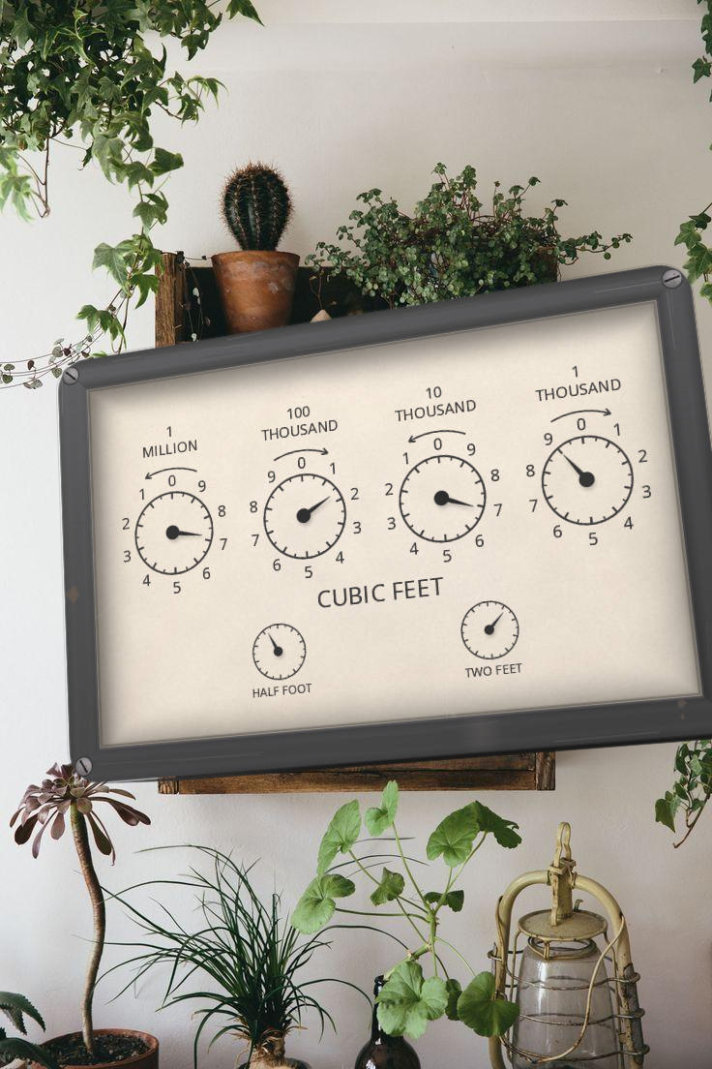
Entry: 716900 ft³
